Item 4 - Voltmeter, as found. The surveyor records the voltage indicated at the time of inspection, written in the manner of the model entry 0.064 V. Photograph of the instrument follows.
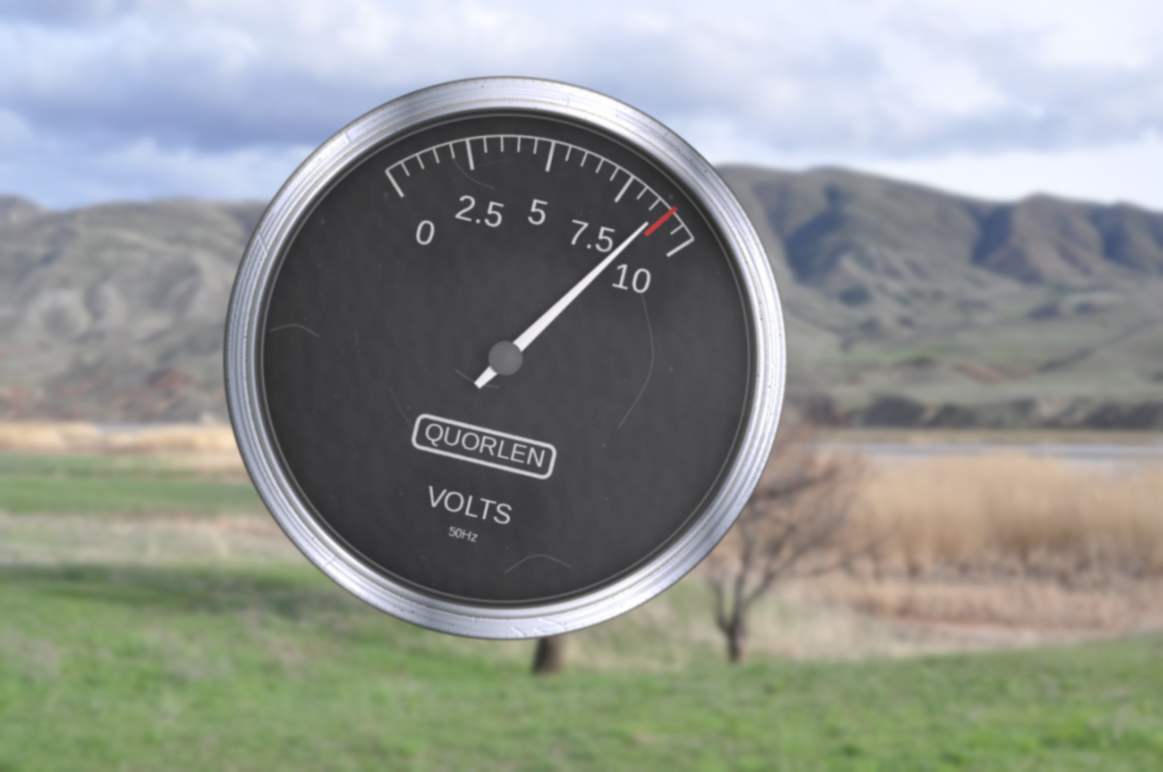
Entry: 8.75 V
